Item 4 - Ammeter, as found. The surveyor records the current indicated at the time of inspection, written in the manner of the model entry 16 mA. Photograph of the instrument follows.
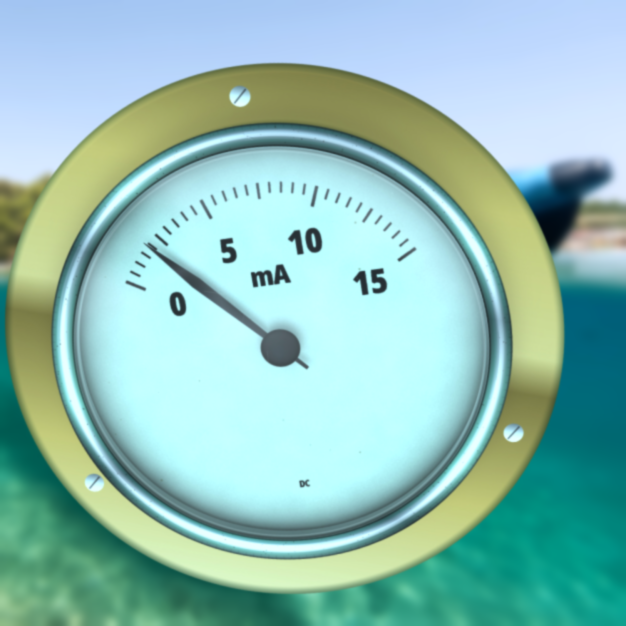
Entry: 2 mA
